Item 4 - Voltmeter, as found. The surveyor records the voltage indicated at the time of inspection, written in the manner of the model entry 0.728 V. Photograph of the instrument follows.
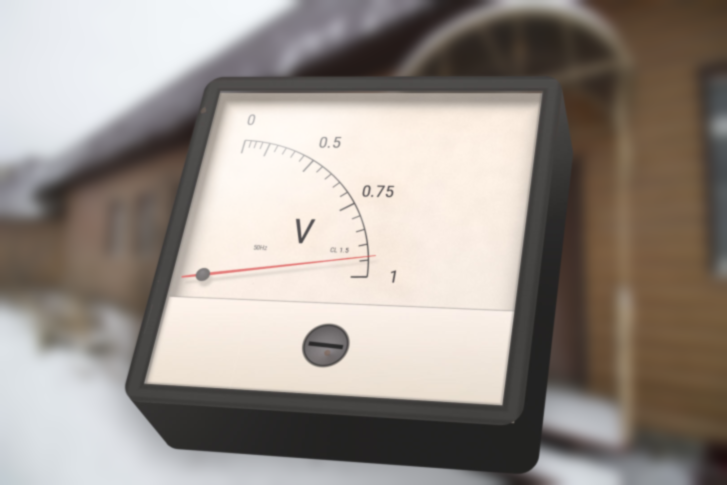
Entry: 0.95 V
